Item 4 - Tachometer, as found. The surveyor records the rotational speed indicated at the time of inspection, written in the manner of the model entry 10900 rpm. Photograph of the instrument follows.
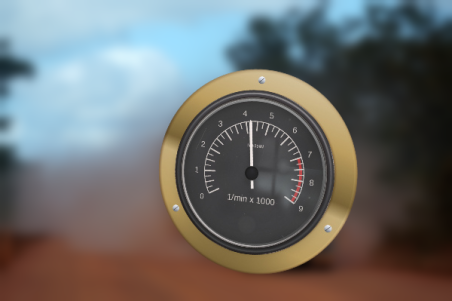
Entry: 4250 rpm
